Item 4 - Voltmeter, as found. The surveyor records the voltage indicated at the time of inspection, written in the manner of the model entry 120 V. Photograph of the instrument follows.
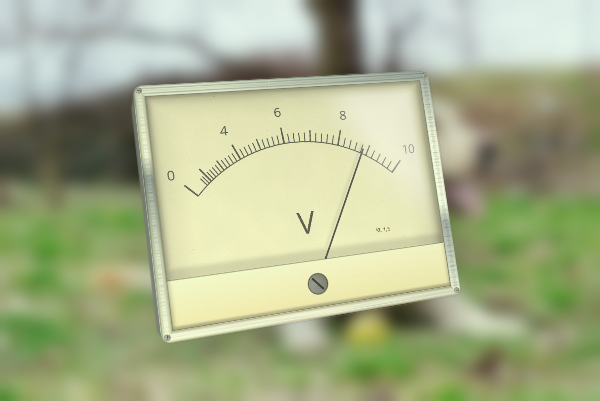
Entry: 8.8 V
